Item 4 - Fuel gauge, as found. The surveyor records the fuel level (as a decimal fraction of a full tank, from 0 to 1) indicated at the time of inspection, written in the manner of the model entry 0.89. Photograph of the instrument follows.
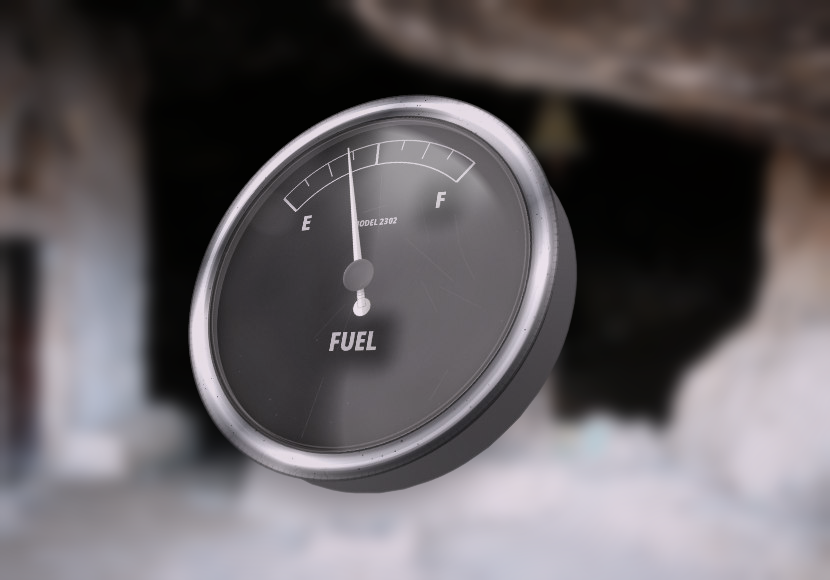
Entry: 0.375
